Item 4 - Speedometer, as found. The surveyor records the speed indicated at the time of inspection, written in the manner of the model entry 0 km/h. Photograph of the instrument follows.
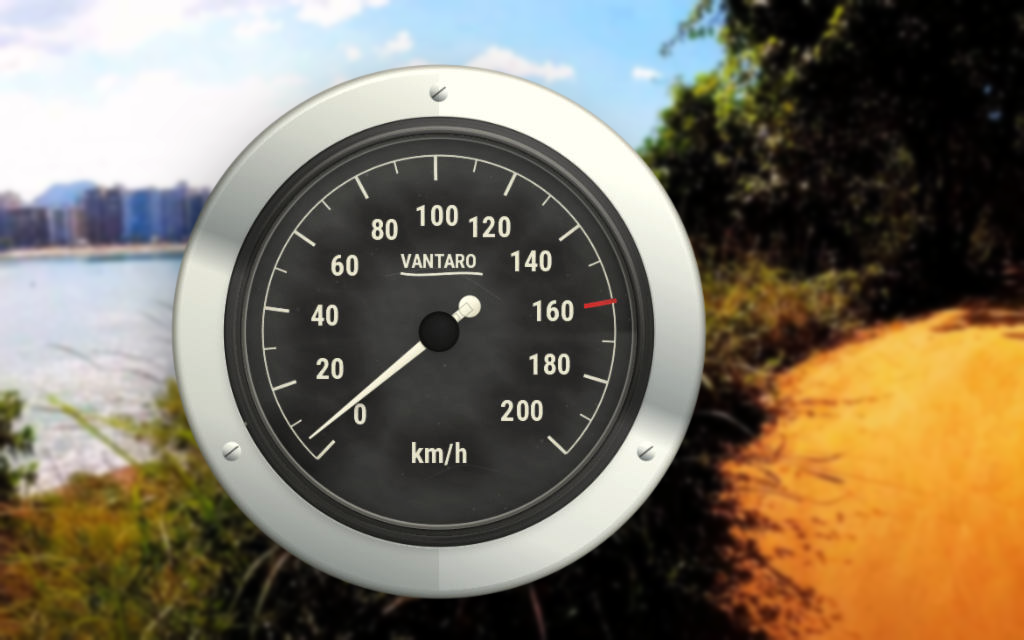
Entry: 5 km/h
